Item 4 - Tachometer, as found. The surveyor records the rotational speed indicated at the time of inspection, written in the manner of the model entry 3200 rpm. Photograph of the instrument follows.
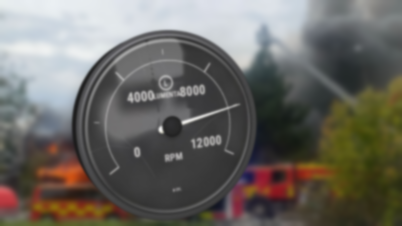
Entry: 10000 rpm
